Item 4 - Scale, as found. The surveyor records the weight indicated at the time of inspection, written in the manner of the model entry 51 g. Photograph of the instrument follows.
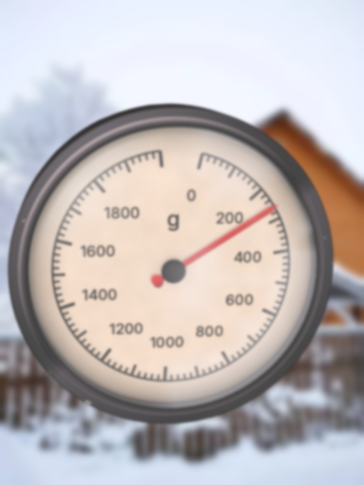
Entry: 260 g
